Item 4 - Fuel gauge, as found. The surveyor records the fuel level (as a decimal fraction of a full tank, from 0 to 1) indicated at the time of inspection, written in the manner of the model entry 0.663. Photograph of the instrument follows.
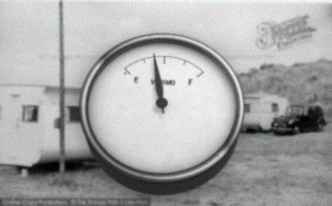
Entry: 0.375
